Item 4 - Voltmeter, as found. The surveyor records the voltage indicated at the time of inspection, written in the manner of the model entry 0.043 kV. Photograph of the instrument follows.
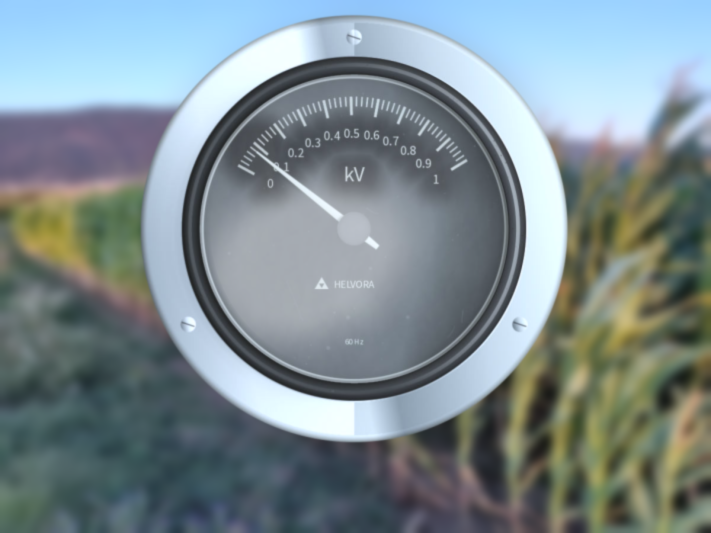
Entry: 0.08 kV
